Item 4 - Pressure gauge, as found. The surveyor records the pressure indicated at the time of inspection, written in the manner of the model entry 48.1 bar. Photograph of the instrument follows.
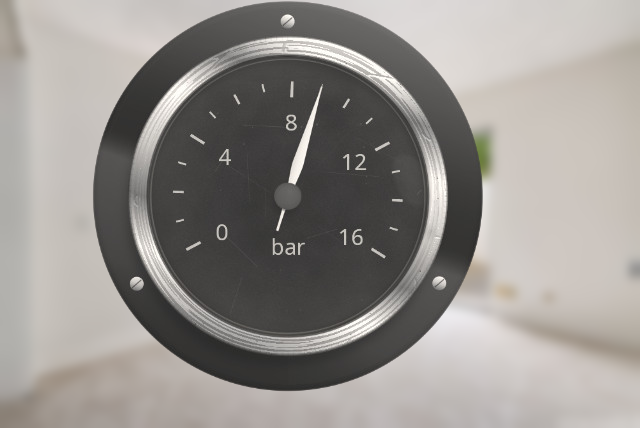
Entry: 9 bar
